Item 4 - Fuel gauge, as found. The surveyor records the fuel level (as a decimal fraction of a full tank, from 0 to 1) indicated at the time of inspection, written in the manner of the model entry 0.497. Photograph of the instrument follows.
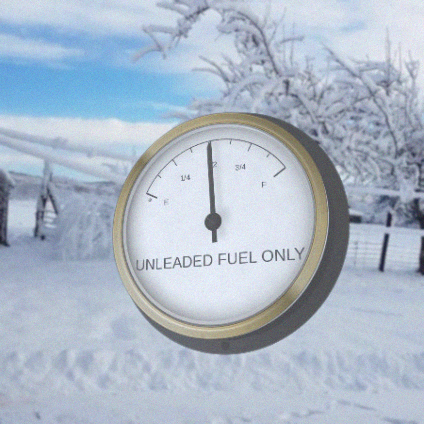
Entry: 0.5
